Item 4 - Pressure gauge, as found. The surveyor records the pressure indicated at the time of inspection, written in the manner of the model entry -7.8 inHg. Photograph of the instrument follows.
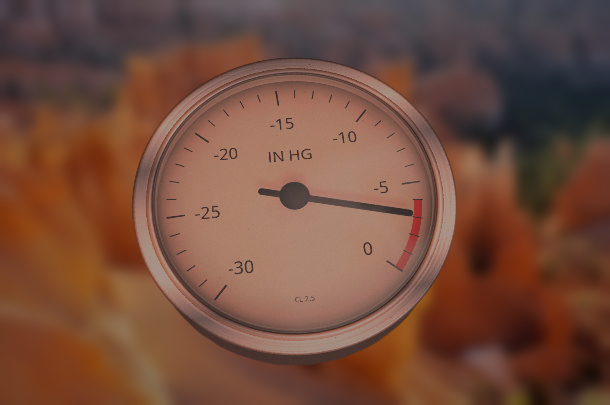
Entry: -3 inHg
